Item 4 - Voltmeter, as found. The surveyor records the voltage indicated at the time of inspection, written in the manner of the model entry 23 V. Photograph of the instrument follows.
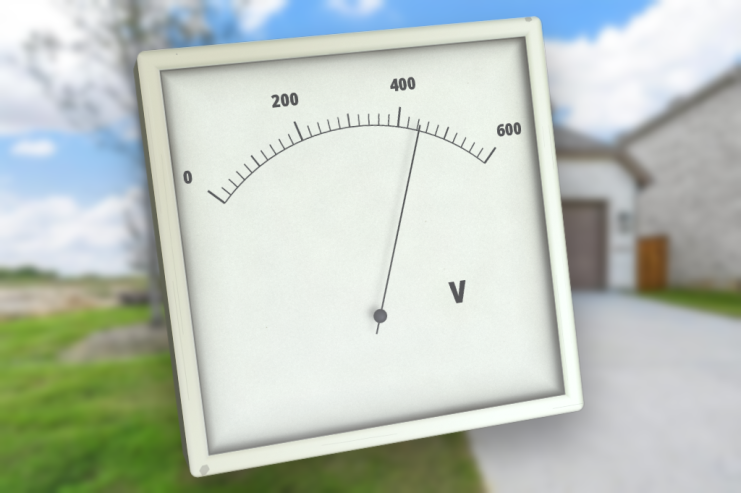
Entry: 440 V
